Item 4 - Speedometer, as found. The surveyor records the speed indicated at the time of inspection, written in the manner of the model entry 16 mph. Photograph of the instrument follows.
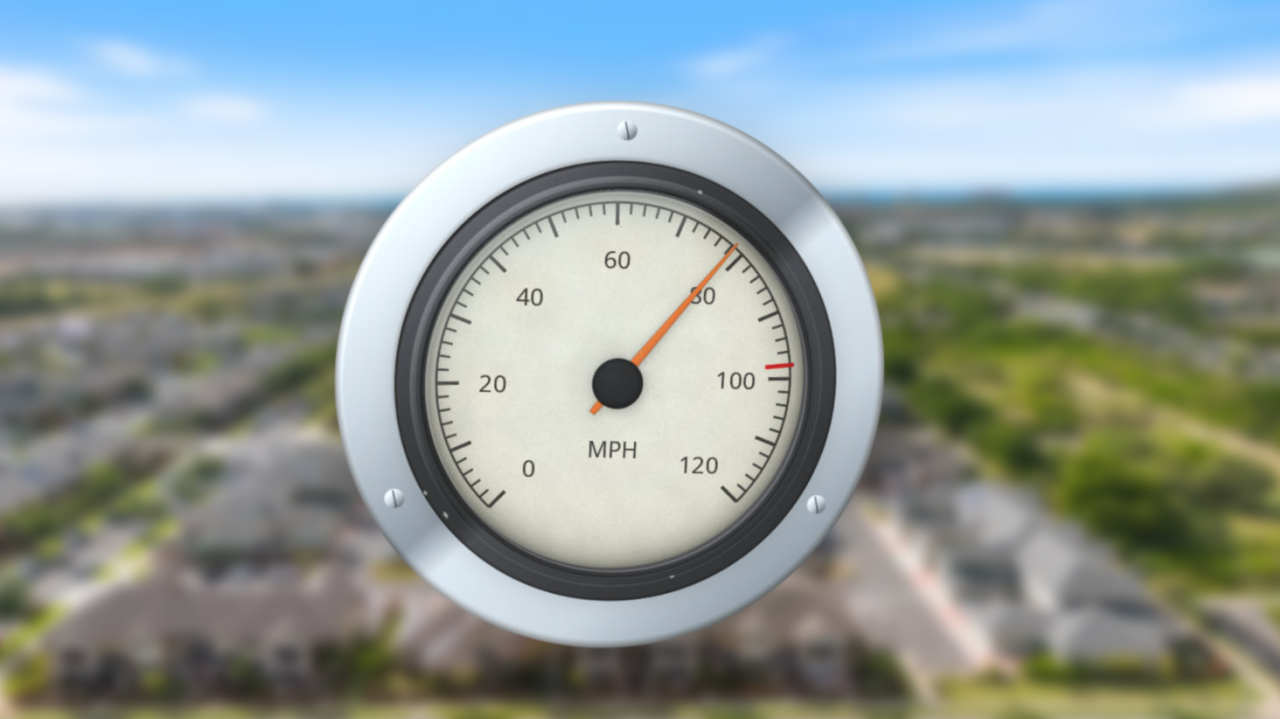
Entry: 78 mph
